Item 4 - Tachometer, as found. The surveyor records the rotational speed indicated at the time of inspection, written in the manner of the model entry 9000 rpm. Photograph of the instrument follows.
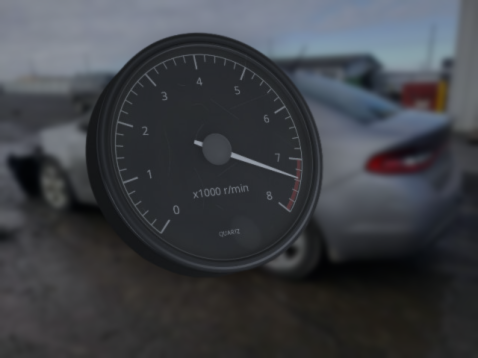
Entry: 7400 rpm
